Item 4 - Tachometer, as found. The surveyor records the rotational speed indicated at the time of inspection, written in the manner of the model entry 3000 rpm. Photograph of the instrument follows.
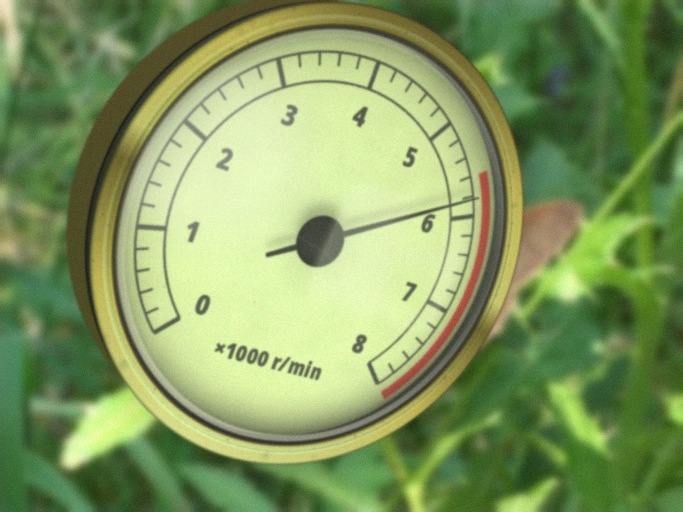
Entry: 5800 rpm
